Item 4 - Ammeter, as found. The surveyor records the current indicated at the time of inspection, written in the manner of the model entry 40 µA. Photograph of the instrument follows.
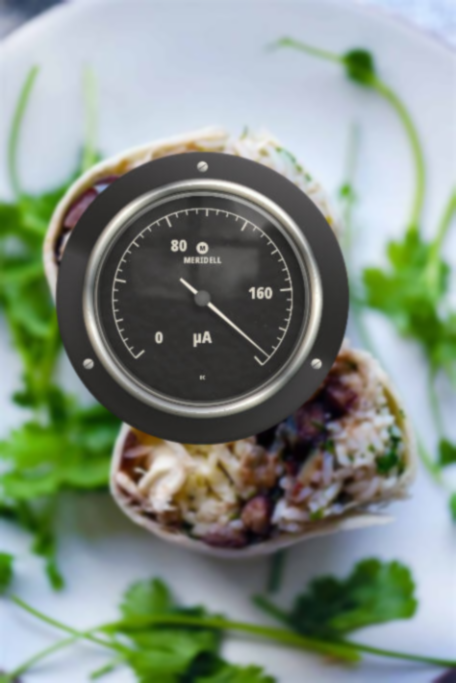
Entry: 195 µA
